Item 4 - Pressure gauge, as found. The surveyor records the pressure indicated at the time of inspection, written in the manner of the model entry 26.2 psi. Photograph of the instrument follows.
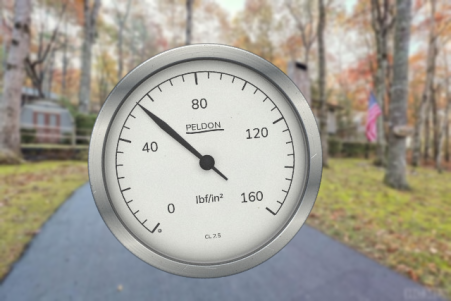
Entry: 55 psi
